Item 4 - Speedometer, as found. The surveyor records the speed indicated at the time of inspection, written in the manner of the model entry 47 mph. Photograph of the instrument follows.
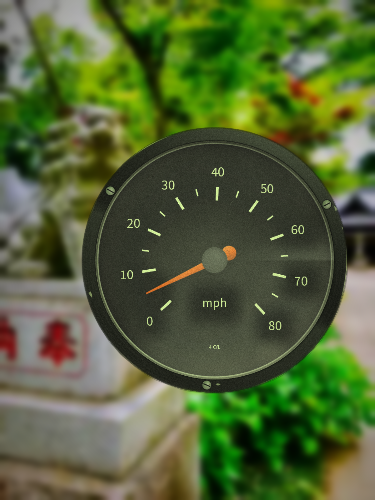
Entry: 5 mph
